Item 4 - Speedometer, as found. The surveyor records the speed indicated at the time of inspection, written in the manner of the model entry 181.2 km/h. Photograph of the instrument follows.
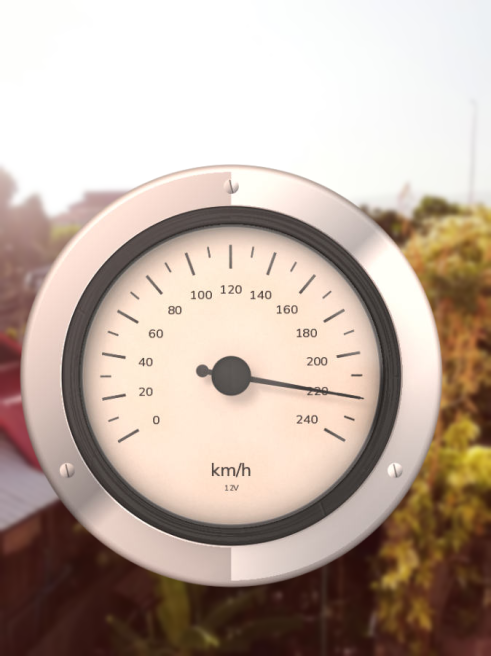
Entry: 220 km/h
